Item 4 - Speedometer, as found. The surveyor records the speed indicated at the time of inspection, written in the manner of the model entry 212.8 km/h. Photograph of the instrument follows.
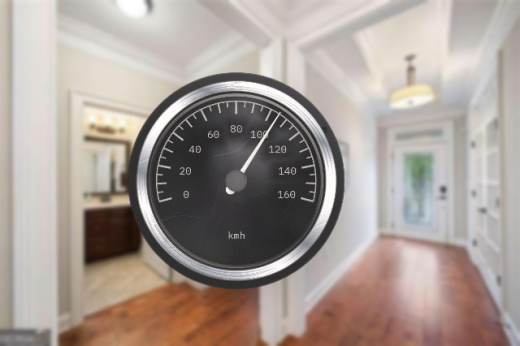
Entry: 105 km/h
